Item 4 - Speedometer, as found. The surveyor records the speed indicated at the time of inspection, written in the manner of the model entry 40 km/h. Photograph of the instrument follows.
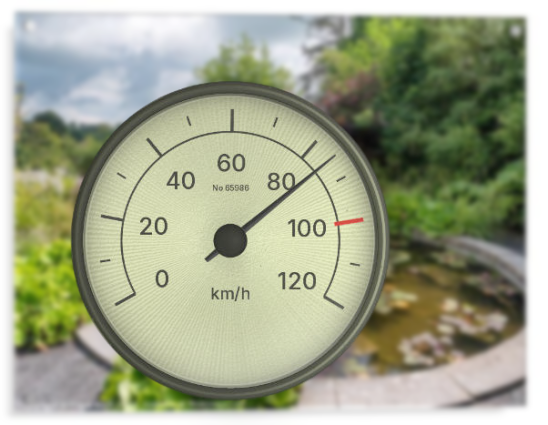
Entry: 85 km/h
